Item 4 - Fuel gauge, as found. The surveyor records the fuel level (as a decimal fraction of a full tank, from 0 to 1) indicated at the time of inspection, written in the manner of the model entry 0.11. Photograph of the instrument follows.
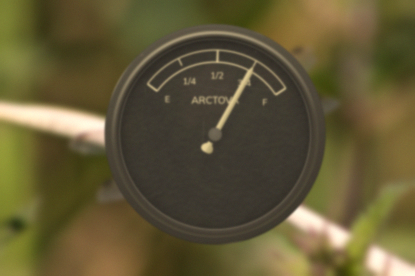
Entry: 0.75
